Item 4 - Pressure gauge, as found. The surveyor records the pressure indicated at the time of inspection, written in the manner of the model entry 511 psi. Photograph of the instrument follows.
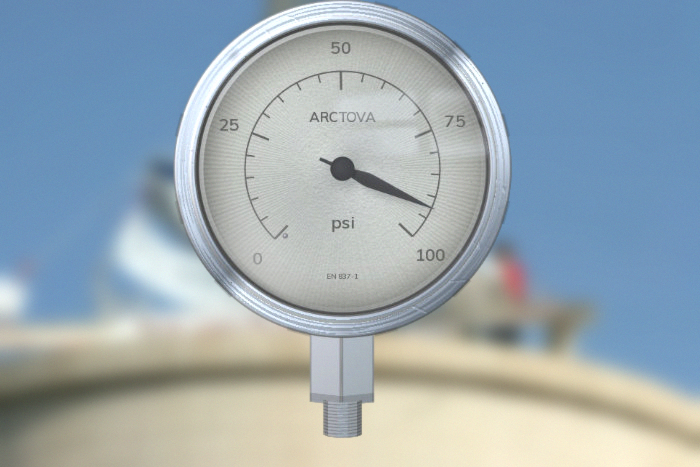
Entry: 92.5 psi
